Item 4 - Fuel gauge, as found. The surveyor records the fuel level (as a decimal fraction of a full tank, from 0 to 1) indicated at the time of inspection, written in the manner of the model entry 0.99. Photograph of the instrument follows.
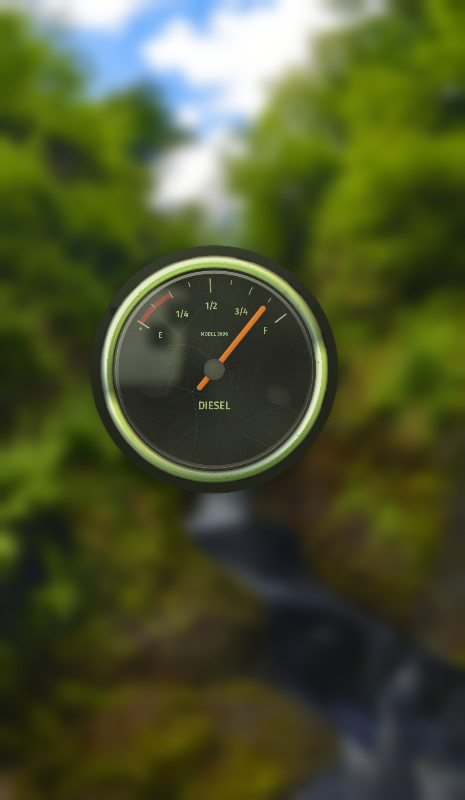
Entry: 0.875
